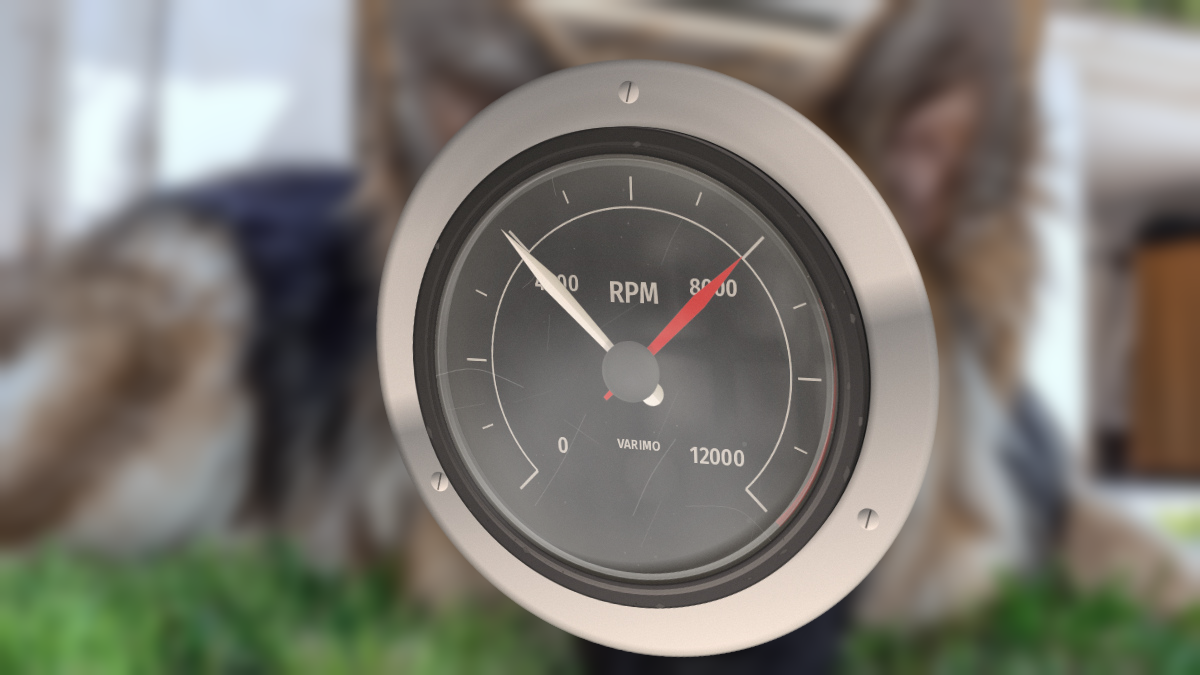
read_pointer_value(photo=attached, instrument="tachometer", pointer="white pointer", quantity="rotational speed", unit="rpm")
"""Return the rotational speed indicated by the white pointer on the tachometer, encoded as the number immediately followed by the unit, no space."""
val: 4000rpm
